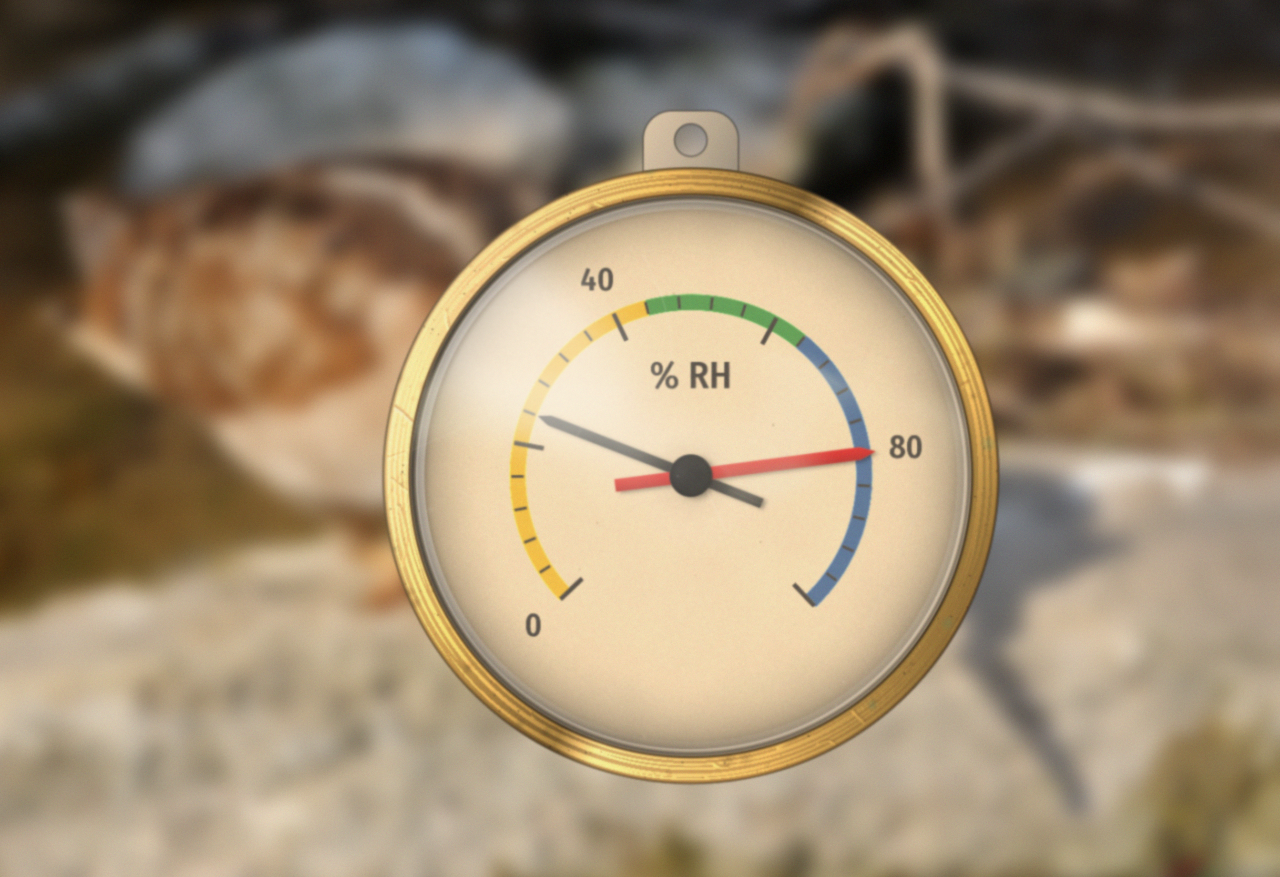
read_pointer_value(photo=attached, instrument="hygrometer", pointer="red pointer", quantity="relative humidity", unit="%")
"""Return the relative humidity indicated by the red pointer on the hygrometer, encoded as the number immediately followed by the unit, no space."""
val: 80%
